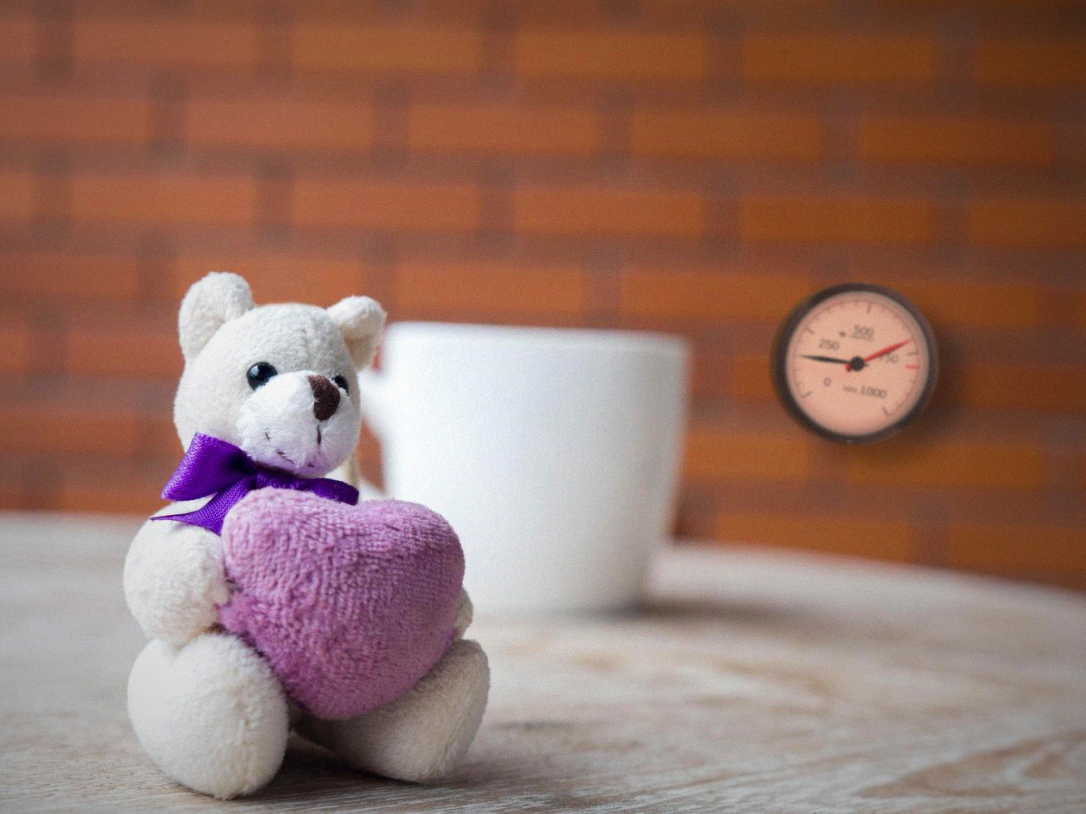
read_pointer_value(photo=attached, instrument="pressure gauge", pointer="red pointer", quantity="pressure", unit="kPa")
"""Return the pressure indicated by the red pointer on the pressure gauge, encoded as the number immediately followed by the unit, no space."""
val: 700kPa
